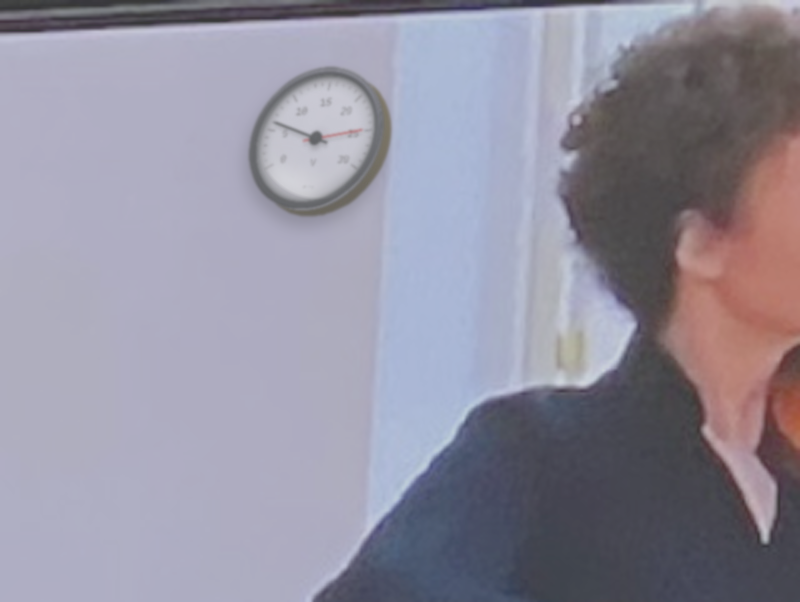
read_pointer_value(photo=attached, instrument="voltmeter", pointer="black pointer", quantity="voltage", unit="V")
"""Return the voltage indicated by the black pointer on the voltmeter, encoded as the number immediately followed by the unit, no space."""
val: 6V
